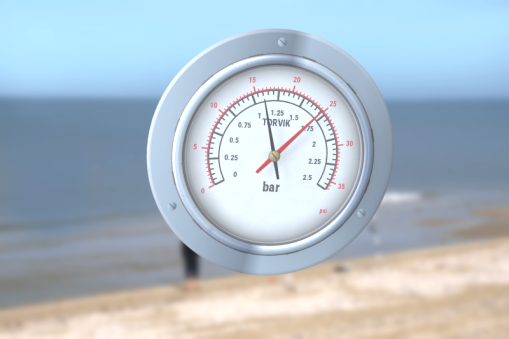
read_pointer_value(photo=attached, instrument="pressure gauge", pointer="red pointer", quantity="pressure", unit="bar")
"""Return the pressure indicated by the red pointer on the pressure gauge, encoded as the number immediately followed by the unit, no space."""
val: 1.7bar
